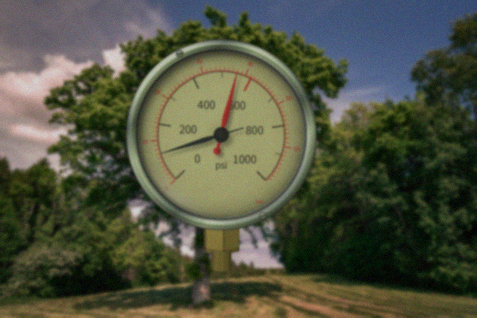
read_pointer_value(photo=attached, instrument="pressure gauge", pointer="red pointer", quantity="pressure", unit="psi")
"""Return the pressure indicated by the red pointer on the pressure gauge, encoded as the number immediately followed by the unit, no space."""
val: 550psi
